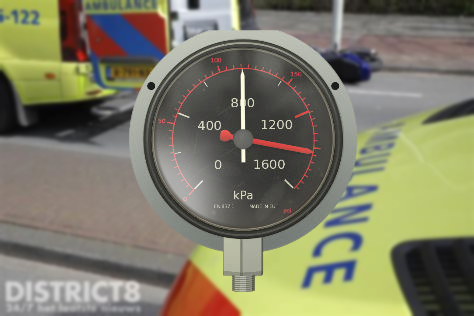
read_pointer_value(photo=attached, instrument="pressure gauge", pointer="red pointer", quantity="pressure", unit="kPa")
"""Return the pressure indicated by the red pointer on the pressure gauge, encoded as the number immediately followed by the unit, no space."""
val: 1400kPa
